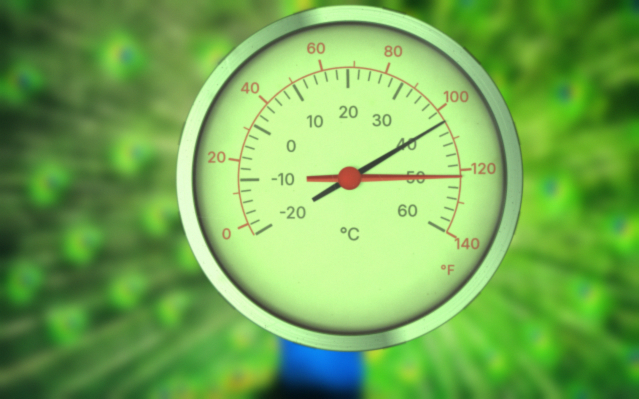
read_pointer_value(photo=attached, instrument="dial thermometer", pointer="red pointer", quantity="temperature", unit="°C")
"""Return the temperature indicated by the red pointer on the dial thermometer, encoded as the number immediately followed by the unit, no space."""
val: 50°C
